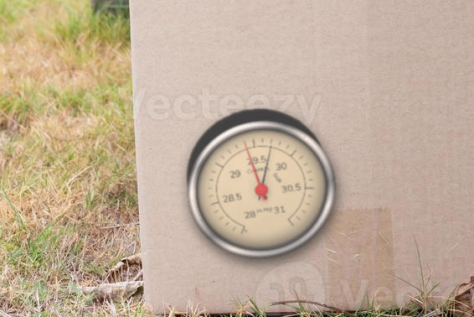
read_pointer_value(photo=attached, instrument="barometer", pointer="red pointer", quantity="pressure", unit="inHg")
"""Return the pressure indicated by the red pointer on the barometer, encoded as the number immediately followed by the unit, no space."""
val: 29.4inHg
